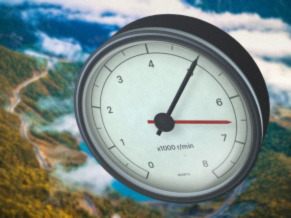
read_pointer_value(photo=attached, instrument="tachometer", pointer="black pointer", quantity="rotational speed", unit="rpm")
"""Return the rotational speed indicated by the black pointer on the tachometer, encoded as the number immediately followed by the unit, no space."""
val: 5000rpm
